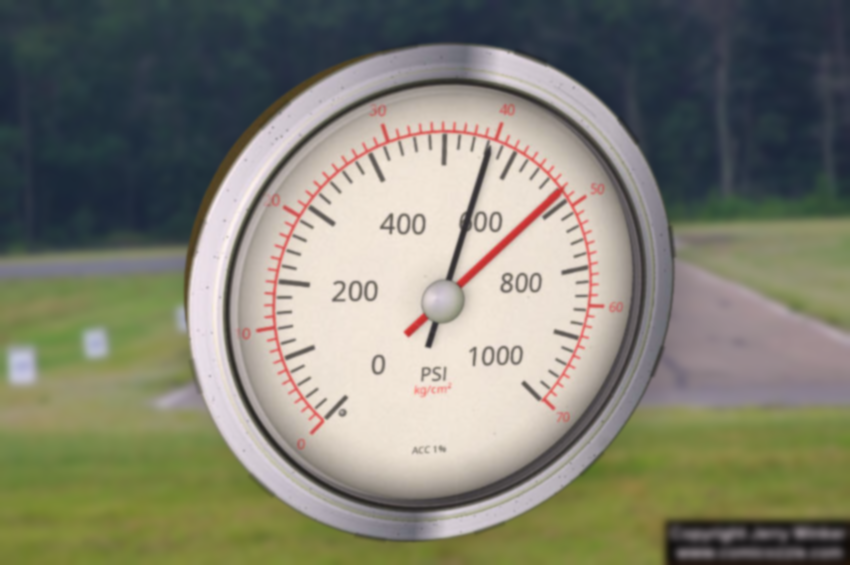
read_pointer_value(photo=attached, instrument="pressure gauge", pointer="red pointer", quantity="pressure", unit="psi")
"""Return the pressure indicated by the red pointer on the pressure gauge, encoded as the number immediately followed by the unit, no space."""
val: 680psi
